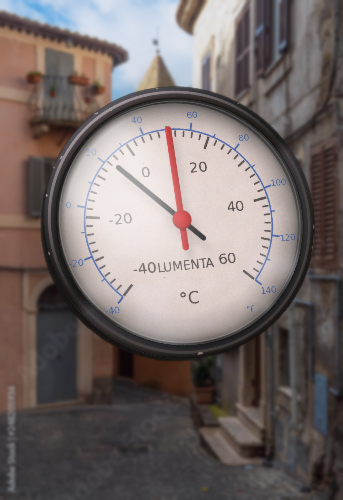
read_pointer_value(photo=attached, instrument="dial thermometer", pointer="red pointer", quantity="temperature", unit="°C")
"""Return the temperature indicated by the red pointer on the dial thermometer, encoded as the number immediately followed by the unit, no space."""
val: 10°C
